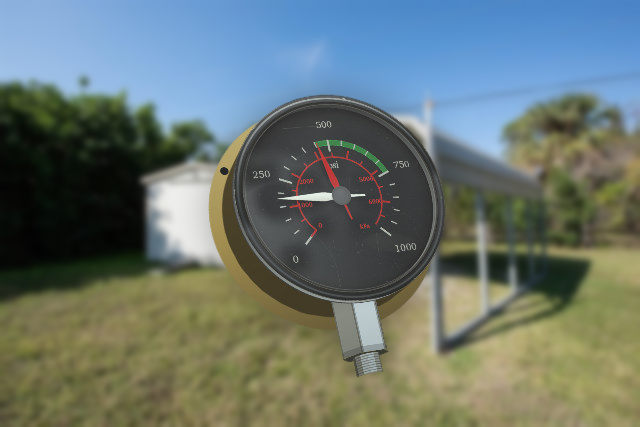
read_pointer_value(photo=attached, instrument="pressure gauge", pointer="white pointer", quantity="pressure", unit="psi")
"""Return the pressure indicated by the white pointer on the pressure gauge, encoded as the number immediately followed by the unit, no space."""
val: 175psi
